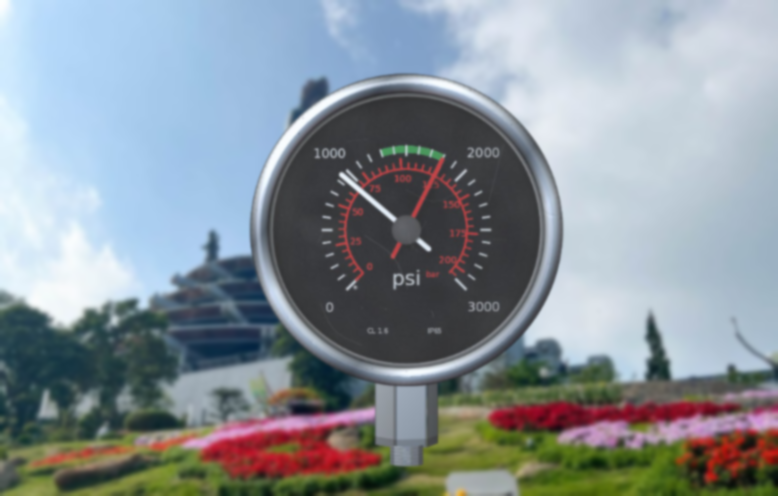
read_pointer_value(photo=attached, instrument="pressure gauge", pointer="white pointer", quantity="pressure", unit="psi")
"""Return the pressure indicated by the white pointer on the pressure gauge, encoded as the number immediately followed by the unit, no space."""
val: 950psi
